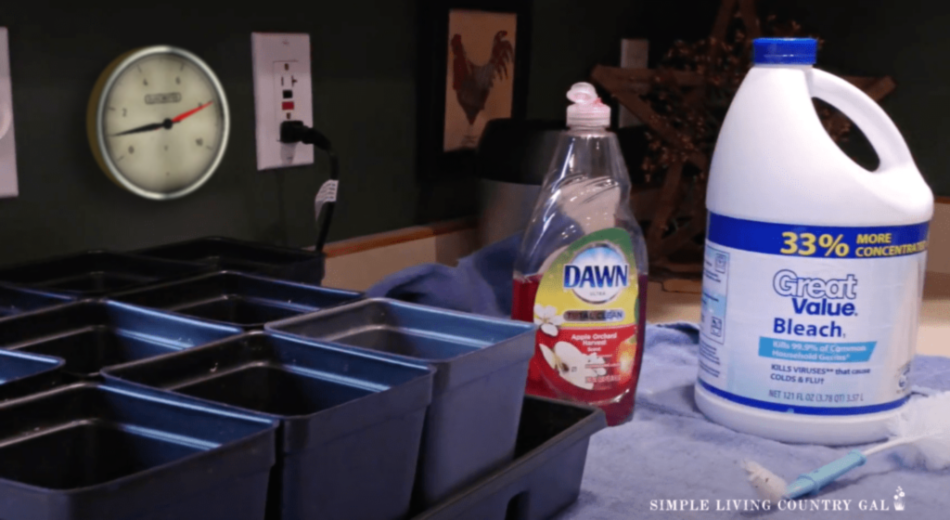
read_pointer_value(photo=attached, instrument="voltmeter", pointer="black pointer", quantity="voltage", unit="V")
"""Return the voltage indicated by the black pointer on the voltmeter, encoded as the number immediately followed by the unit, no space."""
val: 1V
